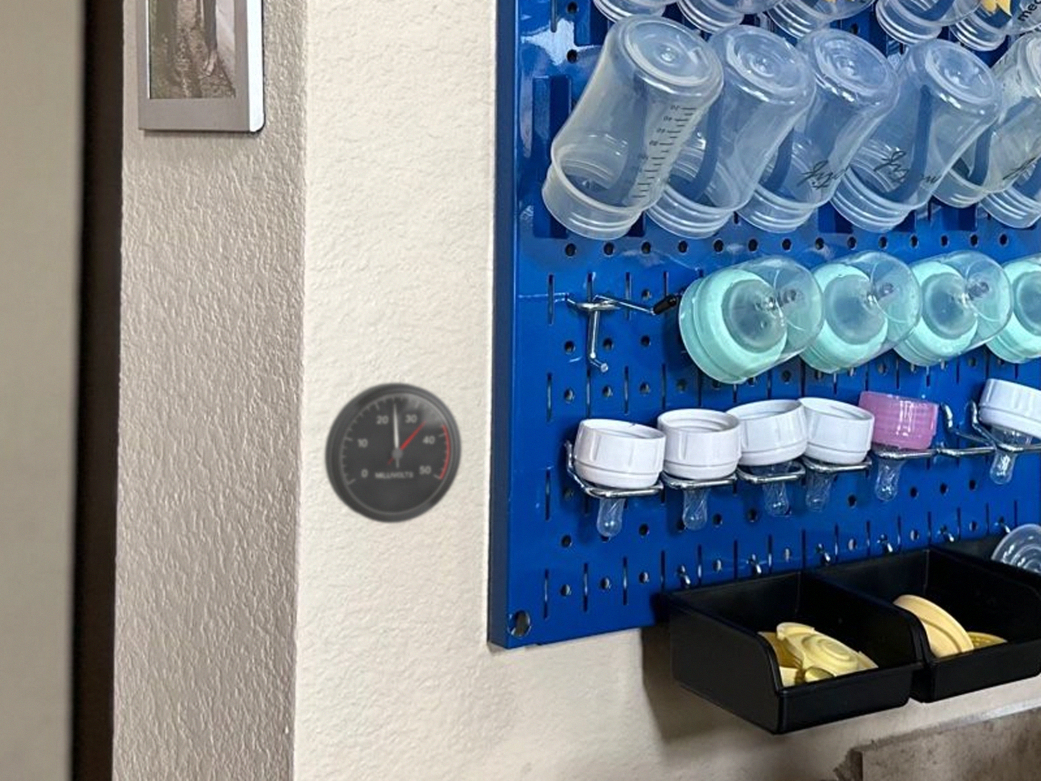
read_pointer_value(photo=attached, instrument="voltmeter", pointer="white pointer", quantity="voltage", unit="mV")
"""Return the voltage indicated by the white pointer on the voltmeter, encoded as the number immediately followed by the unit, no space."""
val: 24mV
